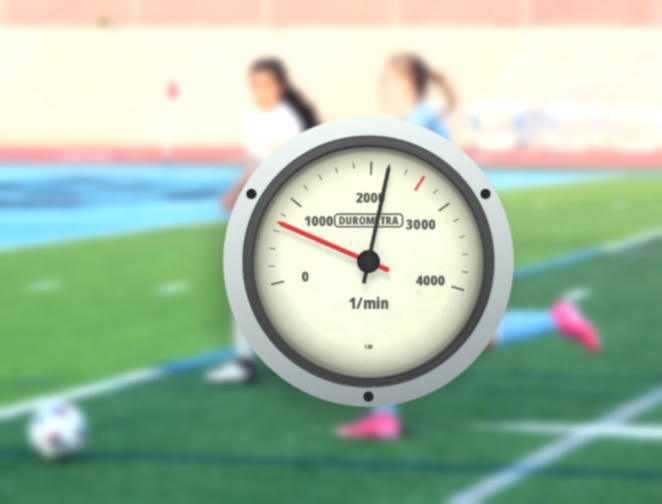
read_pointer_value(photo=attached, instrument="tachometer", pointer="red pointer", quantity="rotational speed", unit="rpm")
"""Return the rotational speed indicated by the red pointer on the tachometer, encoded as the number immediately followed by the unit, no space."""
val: 700rpm
